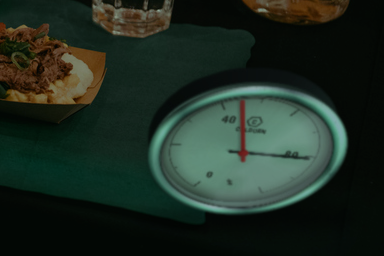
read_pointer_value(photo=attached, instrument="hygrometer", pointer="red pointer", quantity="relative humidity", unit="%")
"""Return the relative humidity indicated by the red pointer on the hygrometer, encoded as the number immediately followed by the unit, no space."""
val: 45%
